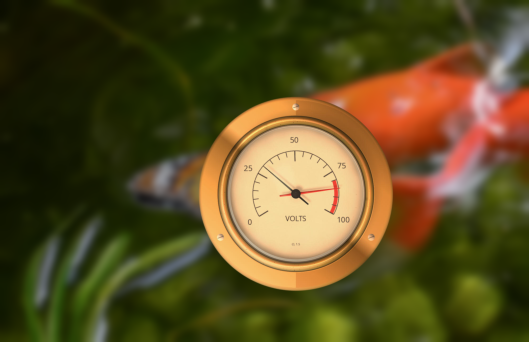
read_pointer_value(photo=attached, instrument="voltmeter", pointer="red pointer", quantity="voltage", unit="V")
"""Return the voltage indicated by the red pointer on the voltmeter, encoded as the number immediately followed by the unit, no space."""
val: 85V
